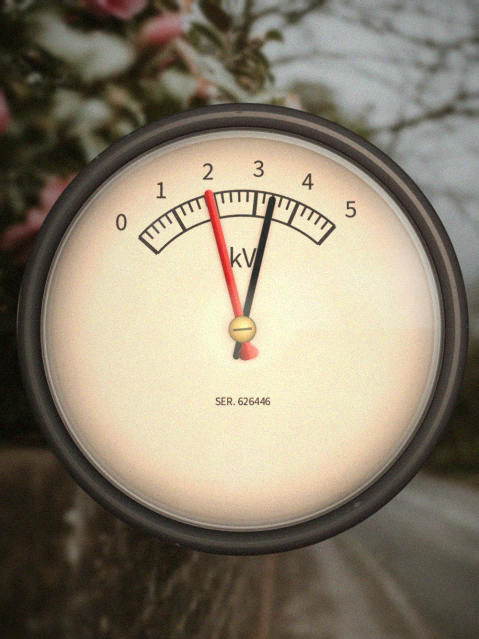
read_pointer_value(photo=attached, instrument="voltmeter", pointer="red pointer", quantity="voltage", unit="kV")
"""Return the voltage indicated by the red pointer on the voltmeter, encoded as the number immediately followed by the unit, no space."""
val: 1.9kV
